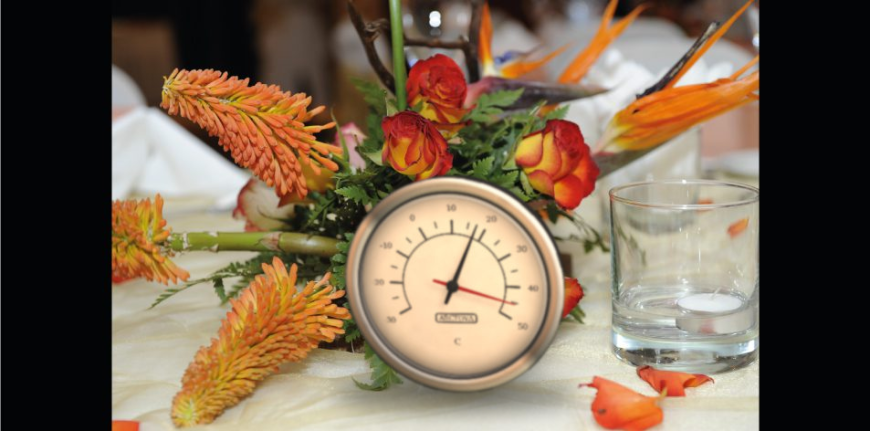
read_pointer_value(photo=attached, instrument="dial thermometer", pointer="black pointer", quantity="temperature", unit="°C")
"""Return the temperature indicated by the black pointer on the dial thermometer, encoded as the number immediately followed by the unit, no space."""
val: 17.5°C
